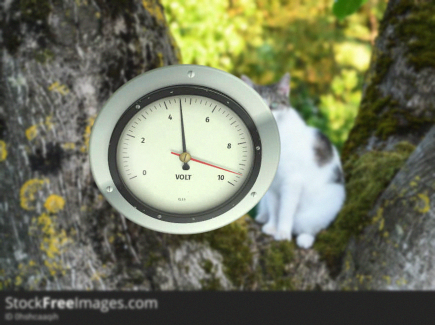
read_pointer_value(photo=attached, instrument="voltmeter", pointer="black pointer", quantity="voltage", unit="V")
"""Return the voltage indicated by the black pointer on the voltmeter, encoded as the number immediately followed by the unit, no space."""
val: 4.6V
